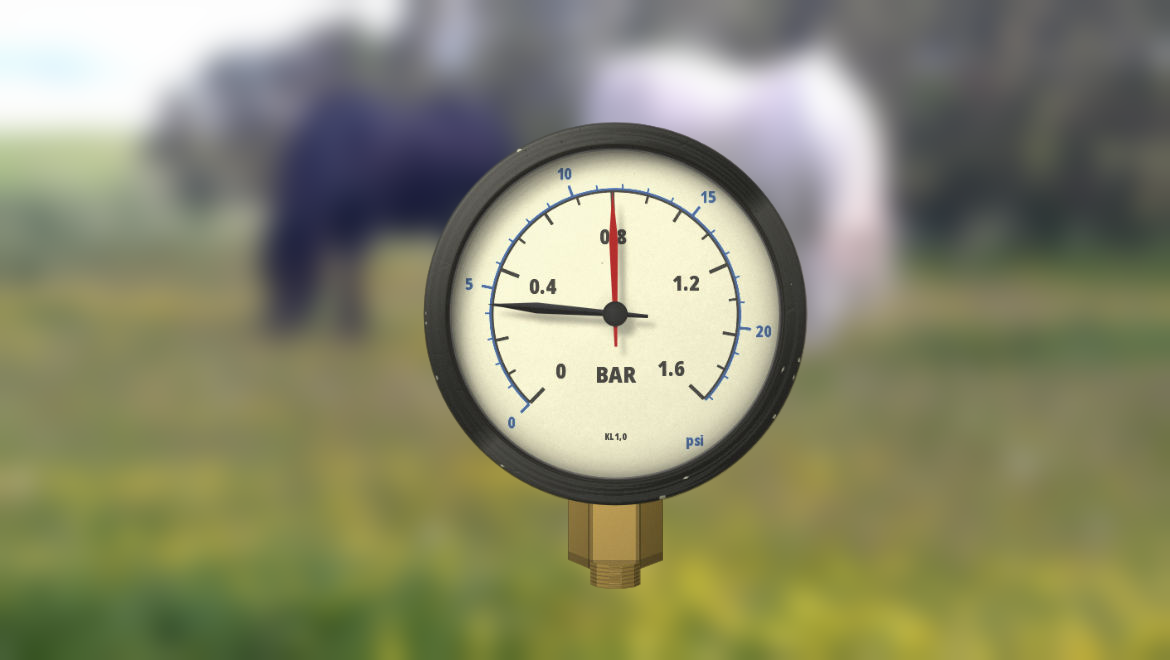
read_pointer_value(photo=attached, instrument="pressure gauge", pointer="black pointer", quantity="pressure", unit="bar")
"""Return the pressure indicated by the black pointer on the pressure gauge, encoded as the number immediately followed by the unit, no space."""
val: 0.3bar
